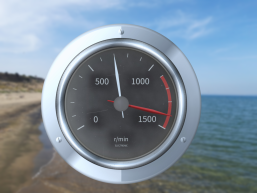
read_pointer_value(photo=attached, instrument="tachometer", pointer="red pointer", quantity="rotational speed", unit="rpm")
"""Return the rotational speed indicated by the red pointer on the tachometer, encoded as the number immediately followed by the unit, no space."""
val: 1400rpm
